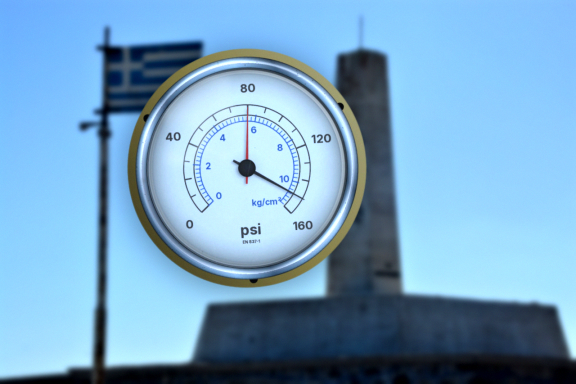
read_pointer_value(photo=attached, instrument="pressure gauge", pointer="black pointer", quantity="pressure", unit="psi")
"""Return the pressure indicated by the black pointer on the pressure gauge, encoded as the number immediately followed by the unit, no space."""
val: 150psi
